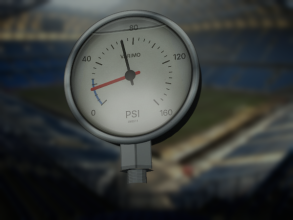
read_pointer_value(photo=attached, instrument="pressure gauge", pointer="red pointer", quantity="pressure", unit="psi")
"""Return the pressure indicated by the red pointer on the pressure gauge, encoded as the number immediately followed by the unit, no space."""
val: 15psi
